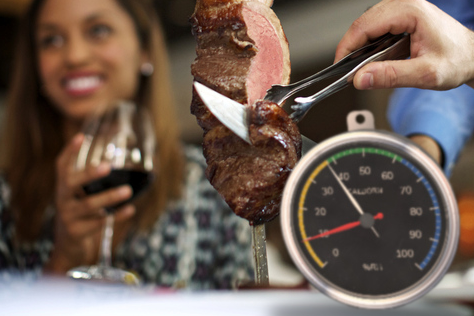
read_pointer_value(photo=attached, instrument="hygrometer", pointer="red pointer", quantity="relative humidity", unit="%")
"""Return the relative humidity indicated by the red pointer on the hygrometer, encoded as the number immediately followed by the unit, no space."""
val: 10%
